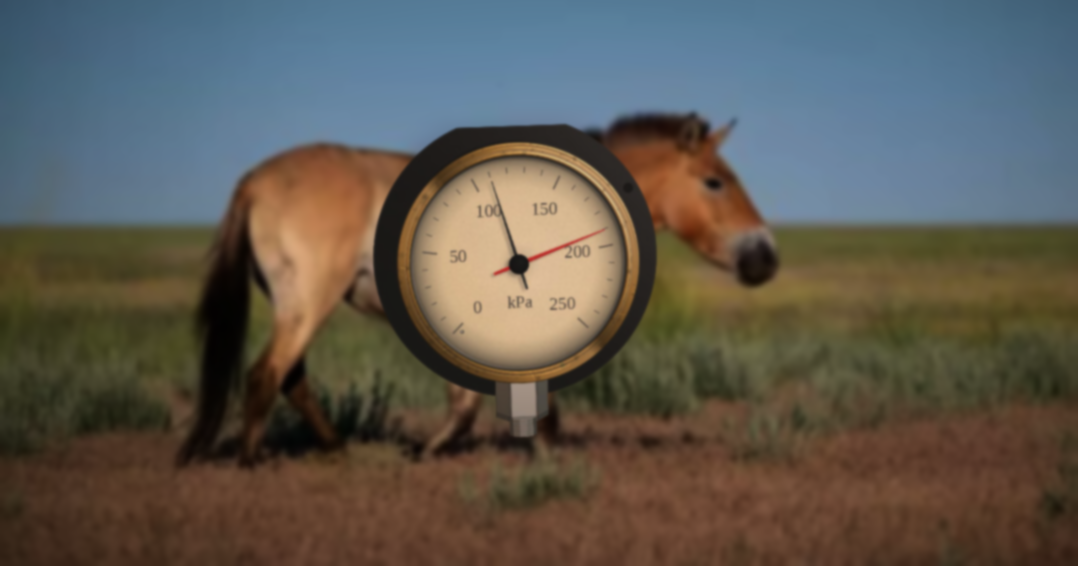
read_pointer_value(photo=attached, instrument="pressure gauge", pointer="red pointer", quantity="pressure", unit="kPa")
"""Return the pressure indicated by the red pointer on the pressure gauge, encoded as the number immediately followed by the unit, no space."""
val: 190kPa
